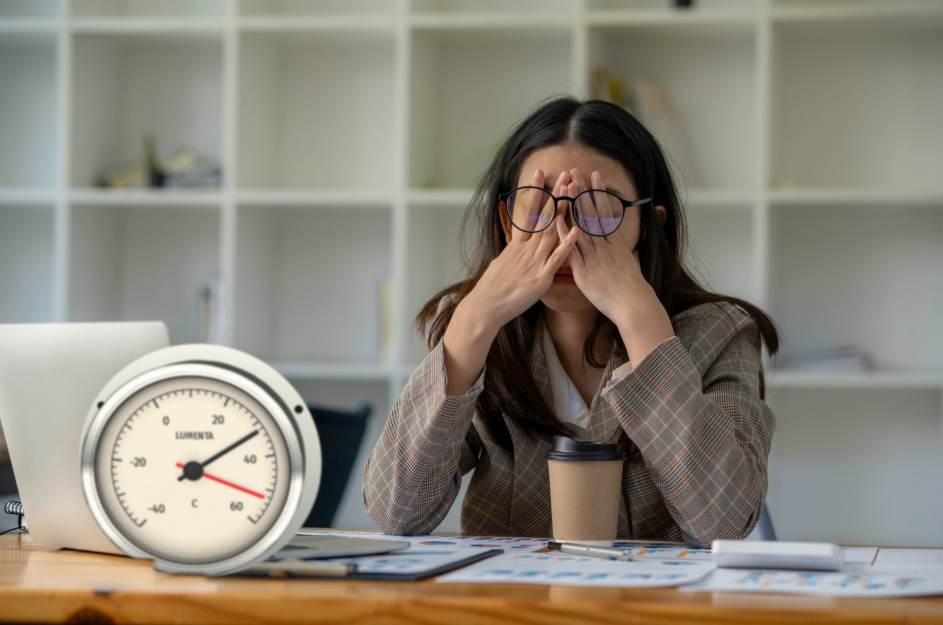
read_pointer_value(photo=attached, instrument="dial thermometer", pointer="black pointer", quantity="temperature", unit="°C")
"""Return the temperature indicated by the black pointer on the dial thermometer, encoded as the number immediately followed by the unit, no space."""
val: 32°C
